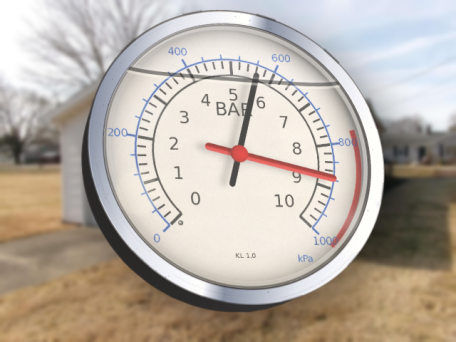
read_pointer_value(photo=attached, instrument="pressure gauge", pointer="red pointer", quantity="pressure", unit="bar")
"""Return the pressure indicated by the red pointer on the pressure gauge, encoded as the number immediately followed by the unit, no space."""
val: 8.8bar
